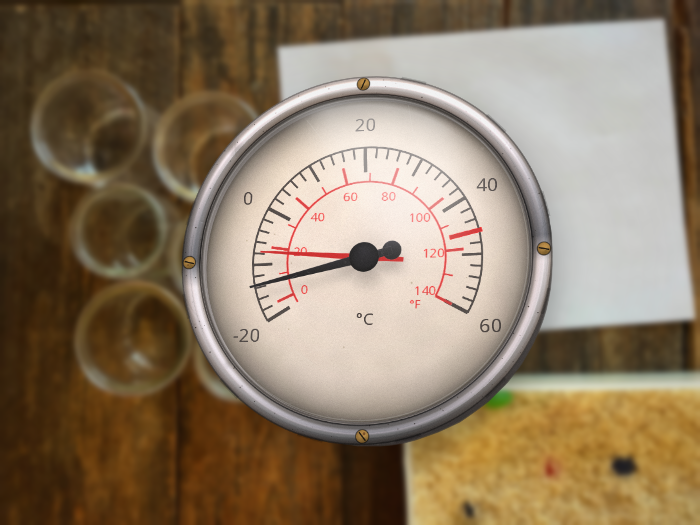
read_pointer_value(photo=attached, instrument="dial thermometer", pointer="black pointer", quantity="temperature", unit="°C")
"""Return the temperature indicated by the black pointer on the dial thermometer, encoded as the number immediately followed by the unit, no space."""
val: -14°C
